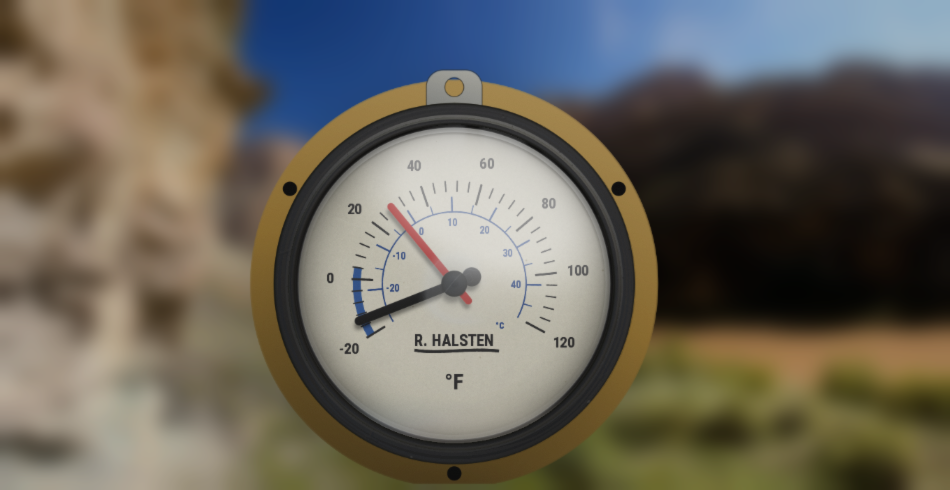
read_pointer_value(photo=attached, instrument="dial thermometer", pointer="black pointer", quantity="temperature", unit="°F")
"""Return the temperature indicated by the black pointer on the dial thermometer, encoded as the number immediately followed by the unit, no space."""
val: -14°F
